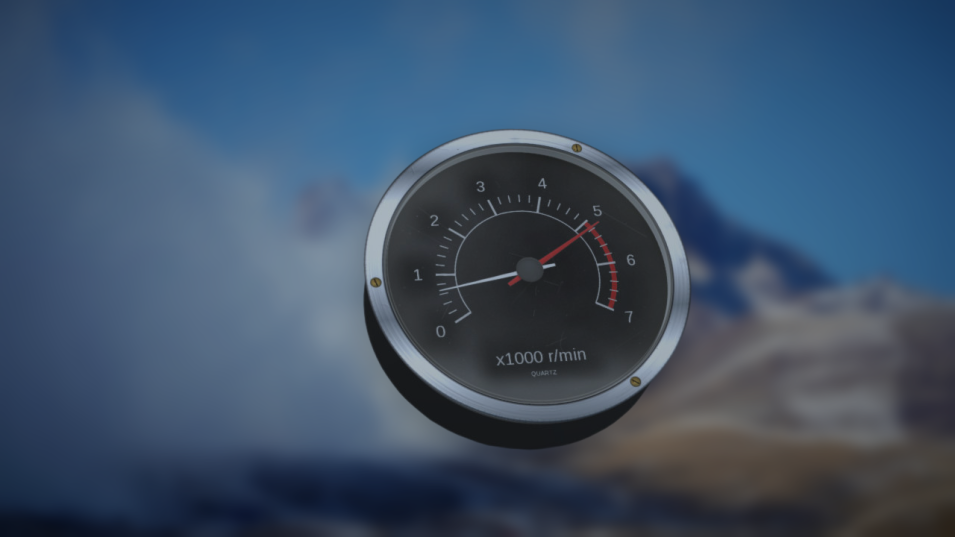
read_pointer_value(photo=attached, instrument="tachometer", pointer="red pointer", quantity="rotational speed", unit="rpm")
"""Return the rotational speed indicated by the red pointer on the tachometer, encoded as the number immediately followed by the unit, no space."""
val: 5200rpm
